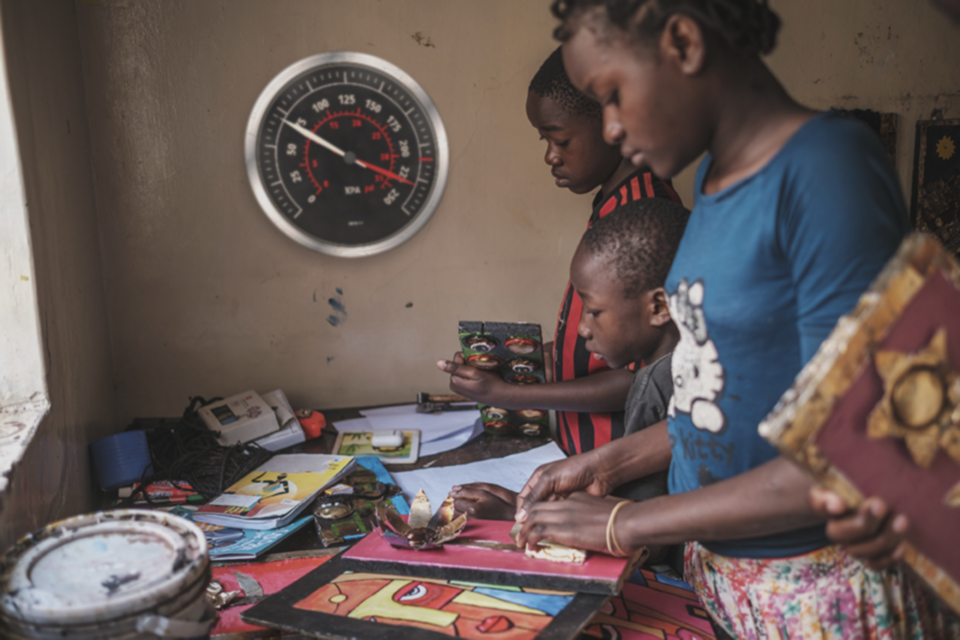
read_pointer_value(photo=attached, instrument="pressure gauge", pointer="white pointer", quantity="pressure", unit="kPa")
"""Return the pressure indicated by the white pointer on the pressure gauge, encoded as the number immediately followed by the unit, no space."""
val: 70kPa
